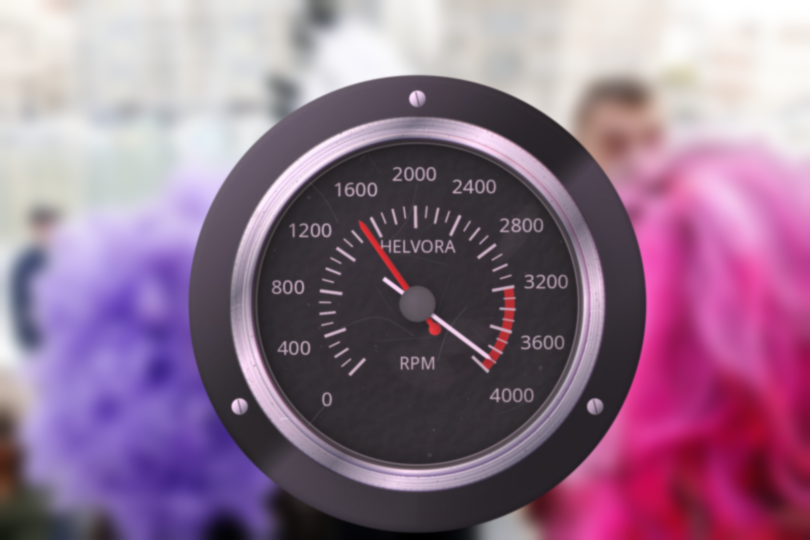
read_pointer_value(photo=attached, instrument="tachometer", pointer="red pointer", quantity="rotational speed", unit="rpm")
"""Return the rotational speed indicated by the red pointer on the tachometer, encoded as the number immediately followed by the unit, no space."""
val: 1500rpm
